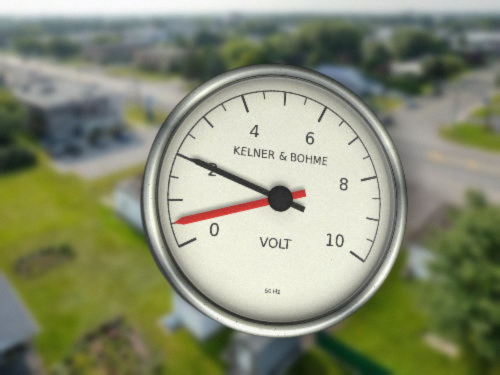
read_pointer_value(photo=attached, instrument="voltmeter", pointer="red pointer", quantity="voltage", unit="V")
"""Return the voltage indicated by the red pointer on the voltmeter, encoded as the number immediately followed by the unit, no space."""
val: 0.5V
